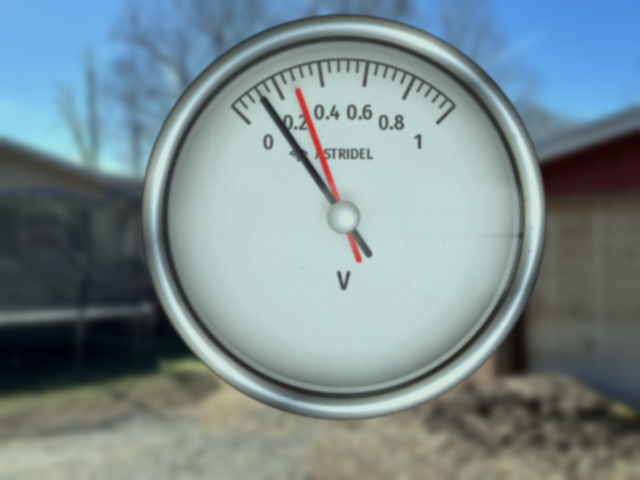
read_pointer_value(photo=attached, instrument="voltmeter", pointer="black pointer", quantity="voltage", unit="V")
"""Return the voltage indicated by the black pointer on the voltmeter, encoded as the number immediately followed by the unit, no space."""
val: 0.12V
